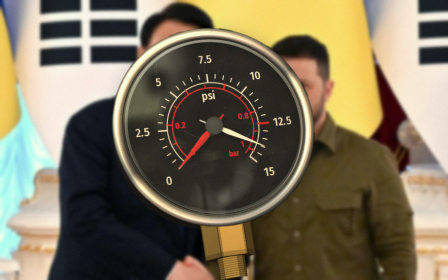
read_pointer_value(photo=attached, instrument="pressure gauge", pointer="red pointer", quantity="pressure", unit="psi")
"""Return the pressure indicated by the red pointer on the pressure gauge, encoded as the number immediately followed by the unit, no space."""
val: 0psi
